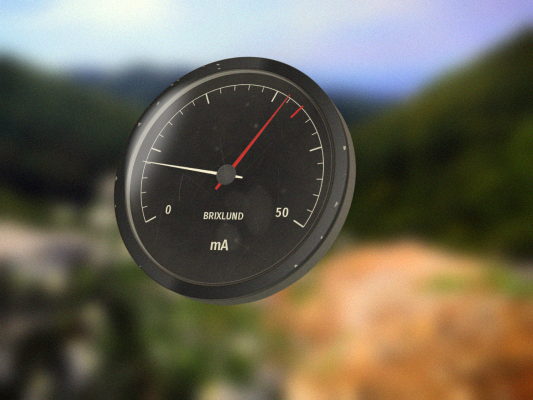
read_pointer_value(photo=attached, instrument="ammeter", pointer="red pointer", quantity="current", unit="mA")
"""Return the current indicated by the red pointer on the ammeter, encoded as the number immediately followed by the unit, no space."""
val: 32mA
